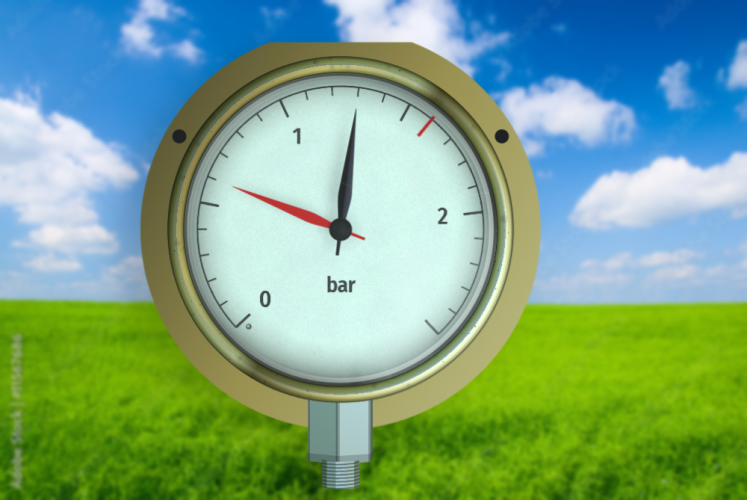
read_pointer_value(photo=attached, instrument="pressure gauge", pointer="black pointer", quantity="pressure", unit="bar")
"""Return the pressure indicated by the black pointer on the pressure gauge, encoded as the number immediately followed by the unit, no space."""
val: 1.3bar
